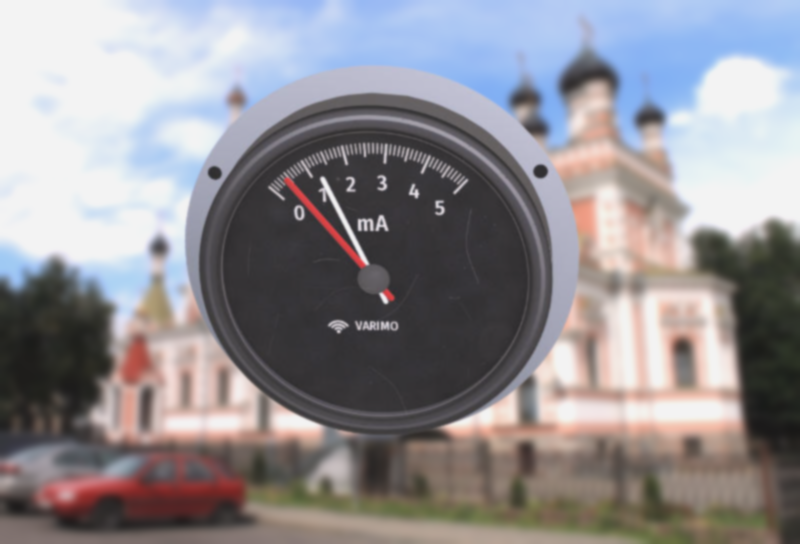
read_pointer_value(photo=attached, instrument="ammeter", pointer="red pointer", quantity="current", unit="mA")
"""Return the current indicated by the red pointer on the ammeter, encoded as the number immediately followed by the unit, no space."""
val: 0.5mA
